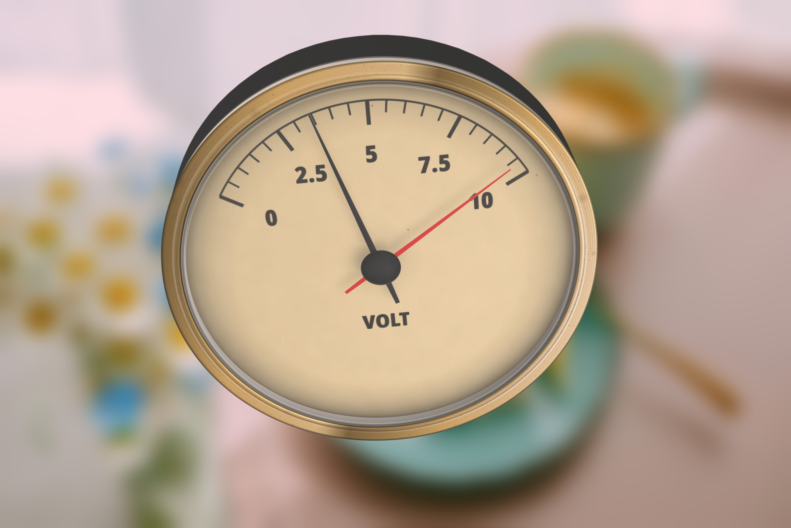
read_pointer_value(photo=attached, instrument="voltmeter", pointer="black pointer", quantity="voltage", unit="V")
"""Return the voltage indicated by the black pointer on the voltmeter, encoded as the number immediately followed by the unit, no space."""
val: 3.5V
